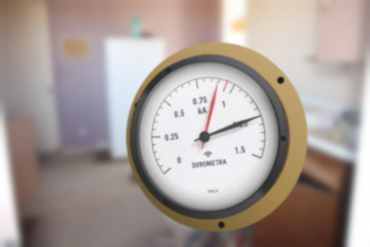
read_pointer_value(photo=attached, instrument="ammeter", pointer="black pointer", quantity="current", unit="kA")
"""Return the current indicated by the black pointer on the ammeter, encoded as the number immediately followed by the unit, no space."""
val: 1.25kA
